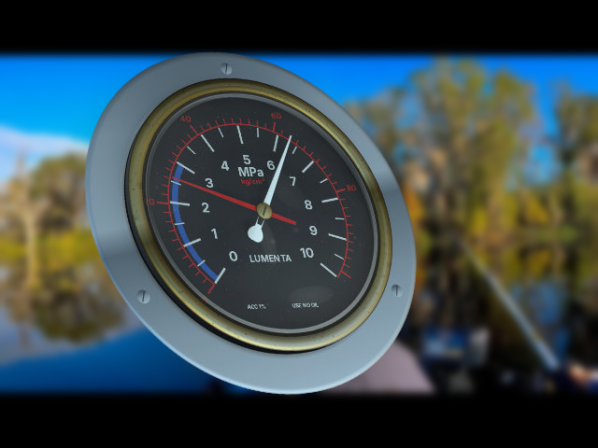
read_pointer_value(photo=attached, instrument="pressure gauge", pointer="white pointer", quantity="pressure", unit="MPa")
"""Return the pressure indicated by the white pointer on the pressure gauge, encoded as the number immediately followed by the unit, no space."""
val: 6.25MPa
